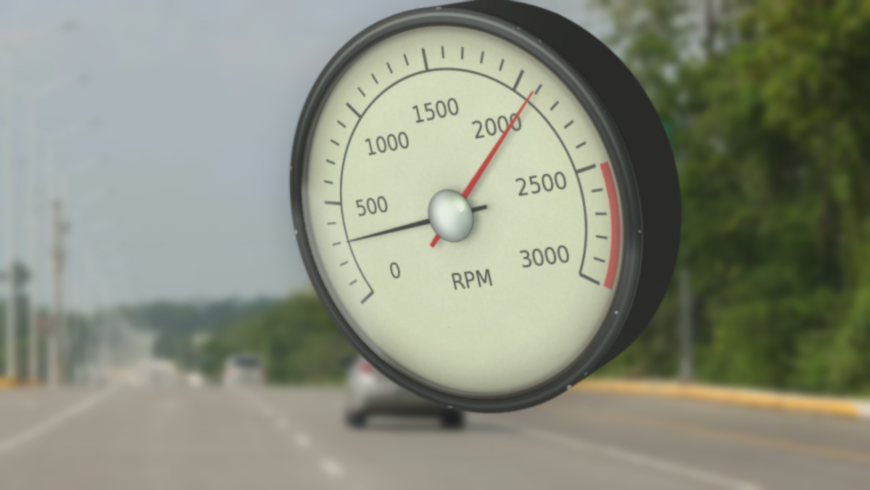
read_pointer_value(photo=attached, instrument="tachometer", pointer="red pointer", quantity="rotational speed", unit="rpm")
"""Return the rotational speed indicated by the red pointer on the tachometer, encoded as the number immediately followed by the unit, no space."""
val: 2100rpm
